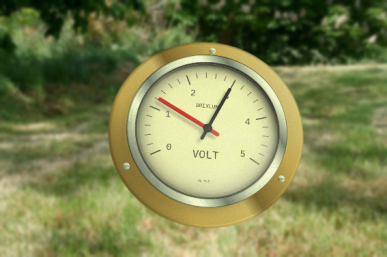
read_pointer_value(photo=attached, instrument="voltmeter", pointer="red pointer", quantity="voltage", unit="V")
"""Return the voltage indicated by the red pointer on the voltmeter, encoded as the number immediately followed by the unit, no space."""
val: 1.2V
